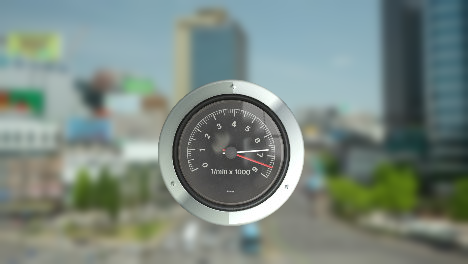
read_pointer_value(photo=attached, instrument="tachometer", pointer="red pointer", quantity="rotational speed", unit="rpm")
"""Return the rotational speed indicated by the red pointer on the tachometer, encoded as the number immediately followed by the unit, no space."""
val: 7500rpm
